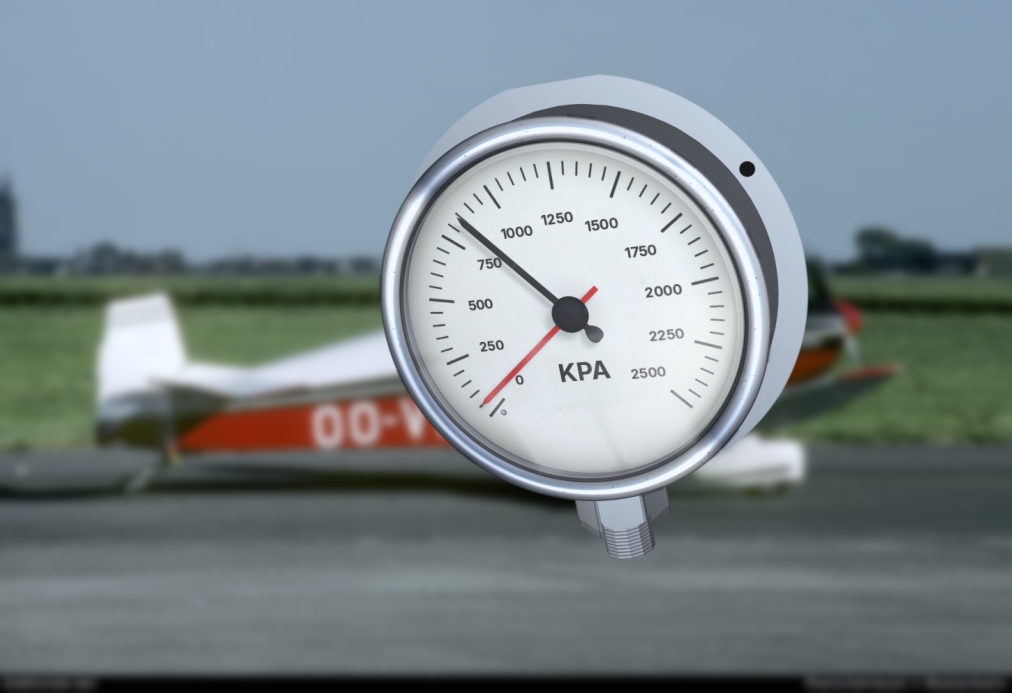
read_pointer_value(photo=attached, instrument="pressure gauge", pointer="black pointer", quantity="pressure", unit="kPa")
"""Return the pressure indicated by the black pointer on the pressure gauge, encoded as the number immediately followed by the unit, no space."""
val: 850kPa
